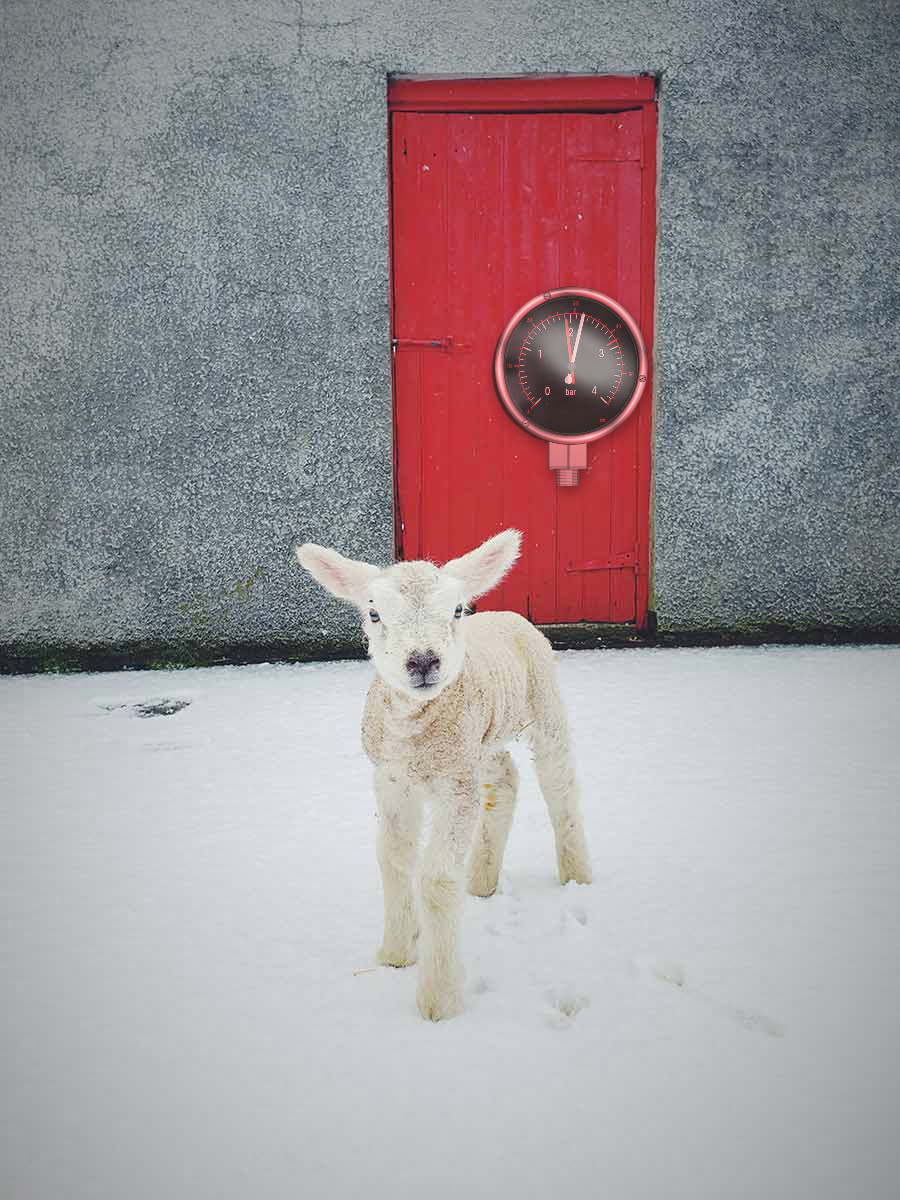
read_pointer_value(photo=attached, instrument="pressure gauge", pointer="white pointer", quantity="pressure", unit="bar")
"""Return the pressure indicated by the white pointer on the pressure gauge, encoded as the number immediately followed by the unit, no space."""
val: 2.2bar
